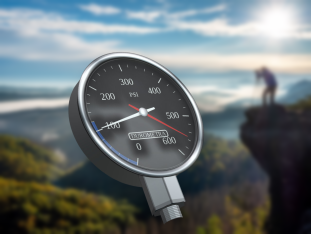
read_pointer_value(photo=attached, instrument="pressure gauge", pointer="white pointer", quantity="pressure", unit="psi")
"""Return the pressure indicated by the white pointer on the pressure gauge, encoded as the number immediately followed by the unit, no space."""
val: 100psi
